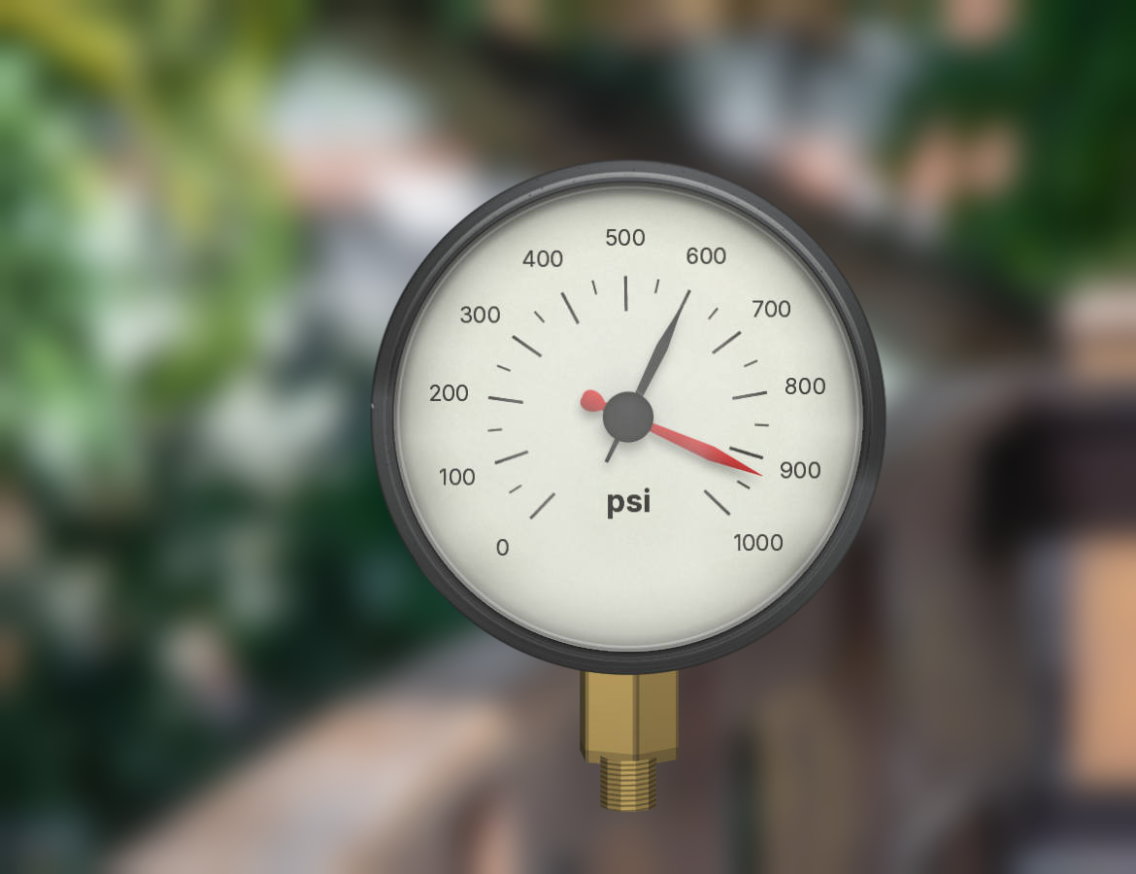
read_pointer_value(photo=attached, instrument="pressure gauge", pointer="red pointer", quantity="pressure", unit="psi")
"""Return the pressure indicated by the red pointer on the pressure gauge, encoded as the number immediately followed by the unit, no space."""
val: 925psi
